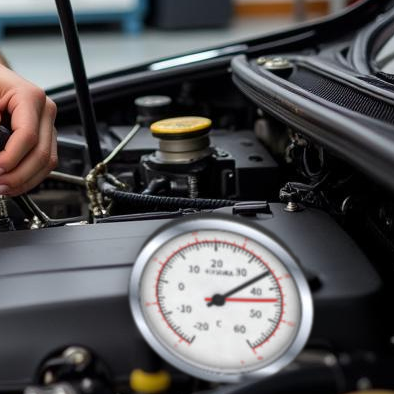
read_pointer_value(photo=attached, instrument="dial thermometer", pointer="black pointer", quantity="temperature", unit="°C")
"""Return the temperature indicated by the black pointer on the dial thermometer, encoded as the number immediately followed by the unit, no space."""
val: 35°C
